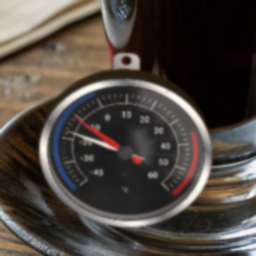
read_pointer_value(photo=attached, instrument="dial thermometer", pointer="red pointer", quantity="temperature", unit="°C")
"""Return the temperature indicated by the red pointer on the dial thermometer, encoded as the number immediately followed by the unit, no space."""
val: -10°C
